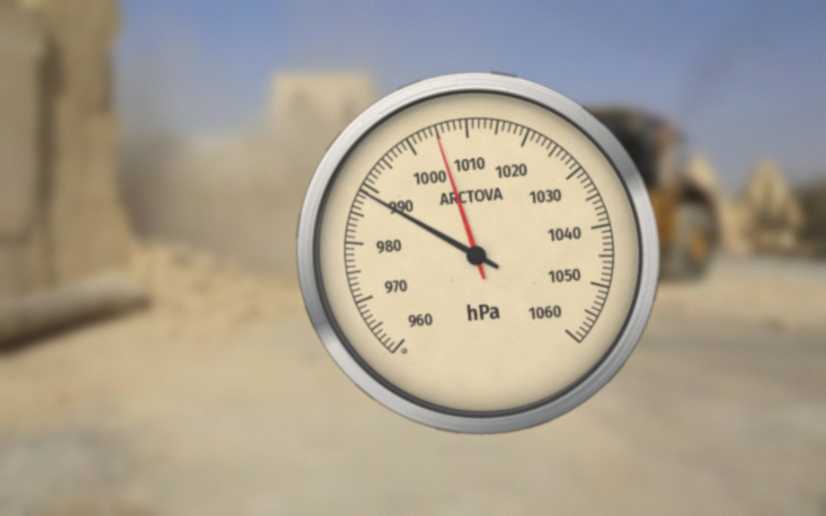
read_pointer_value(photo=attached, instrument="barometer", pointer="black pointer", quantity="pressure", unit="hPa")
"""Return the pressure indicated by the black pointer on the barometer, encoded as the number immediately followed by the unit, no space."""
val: 989hPa
